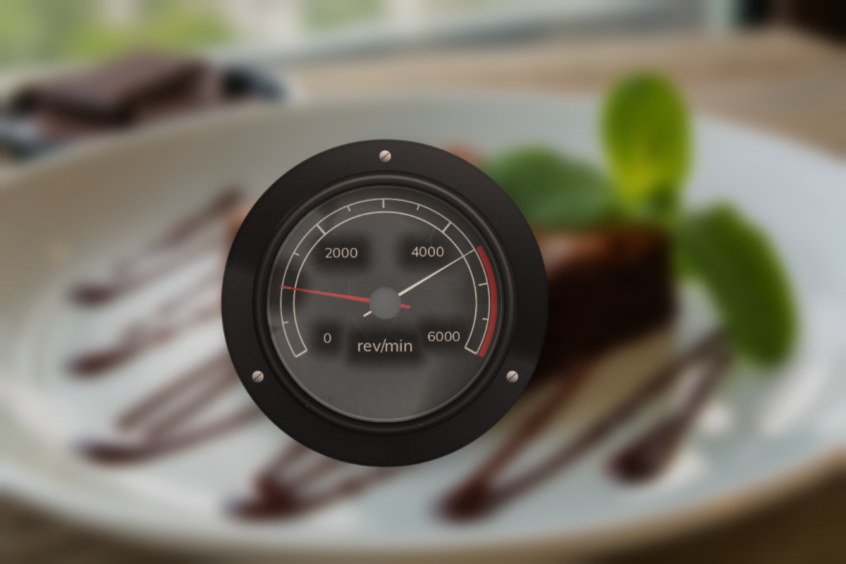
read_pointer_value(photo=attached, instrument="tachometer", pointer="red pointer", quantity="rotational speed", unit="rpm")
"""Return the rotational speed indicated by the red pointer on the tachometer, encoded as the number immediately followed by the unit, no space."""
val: 1000rpm
